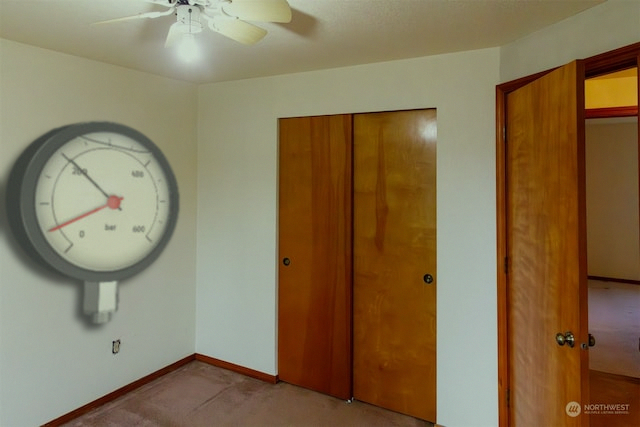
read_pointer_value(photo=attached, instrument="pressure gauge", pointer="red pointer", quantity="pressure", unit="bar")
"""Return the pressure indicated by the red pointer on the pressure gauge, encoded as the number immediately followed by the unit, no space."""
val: 50bar
